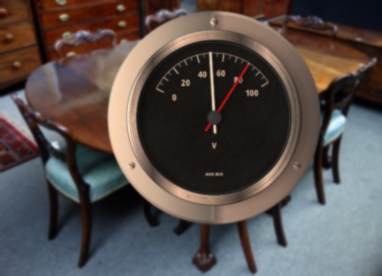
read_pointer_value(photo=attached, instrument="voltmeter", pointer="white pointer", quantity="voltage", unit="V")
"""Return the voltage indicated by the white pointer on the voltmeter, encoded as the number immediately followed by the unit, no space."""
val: 50V
